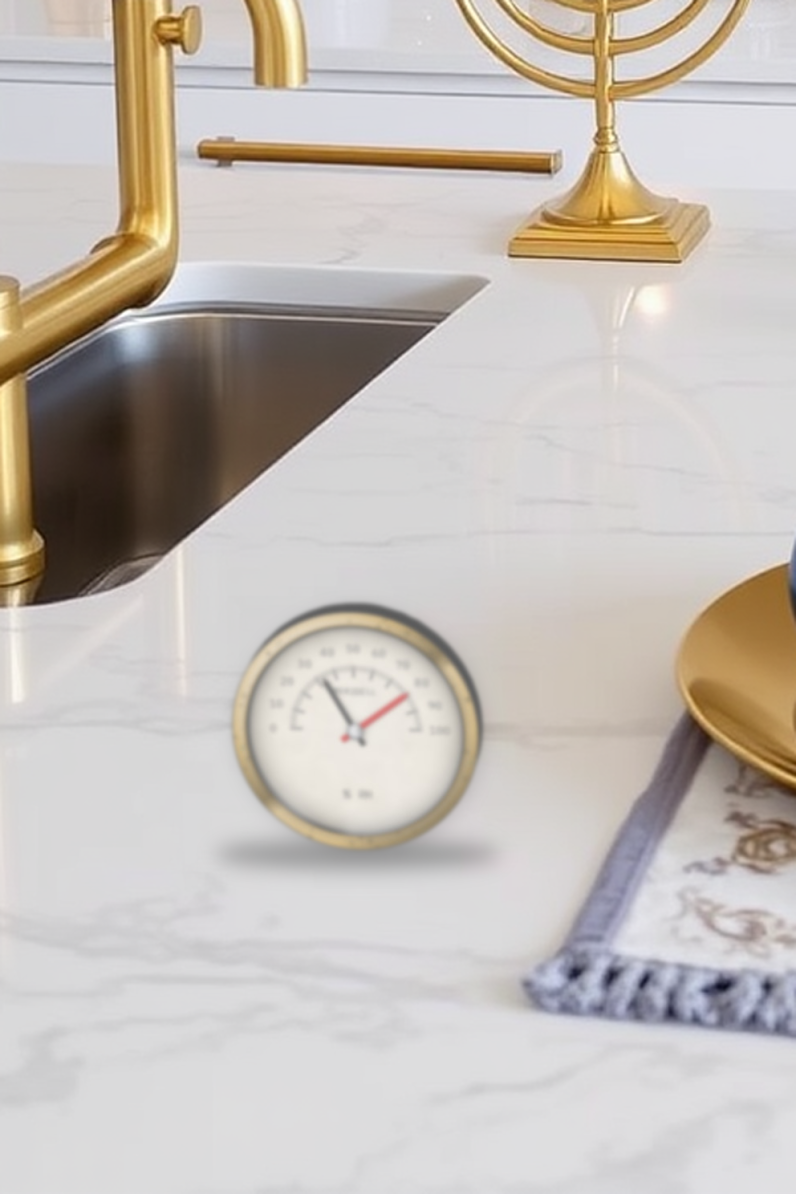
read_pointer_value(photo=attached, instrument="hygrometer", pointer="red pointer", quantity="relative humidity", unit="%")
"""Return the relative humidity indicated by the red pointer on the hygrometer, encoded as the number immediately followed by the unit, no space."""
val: 80%
